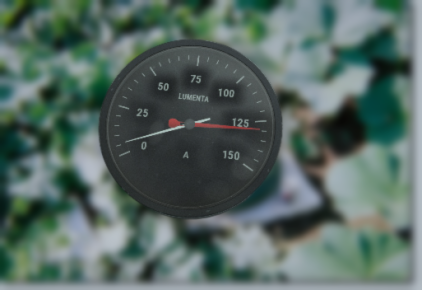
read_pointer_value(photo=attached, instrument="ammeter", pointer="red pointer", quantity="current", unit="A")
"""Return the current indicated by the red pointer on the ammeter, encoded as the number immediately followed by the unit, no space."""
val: 130A
